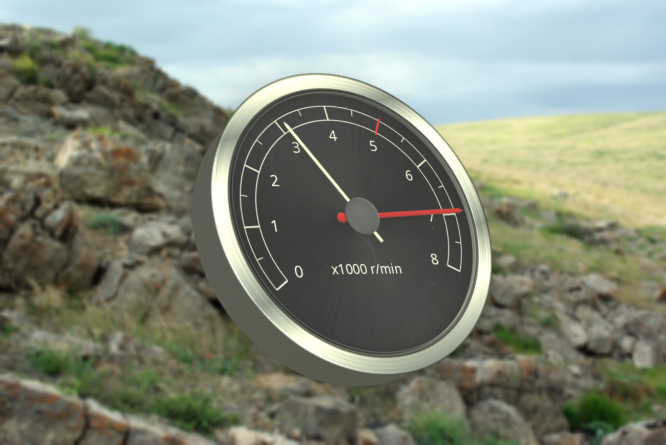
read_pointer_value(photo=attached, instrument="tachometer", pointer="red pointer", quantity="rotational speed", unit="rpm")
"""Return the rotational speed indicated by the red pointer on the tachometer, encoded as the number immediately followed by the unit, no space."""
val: 7000rpm
